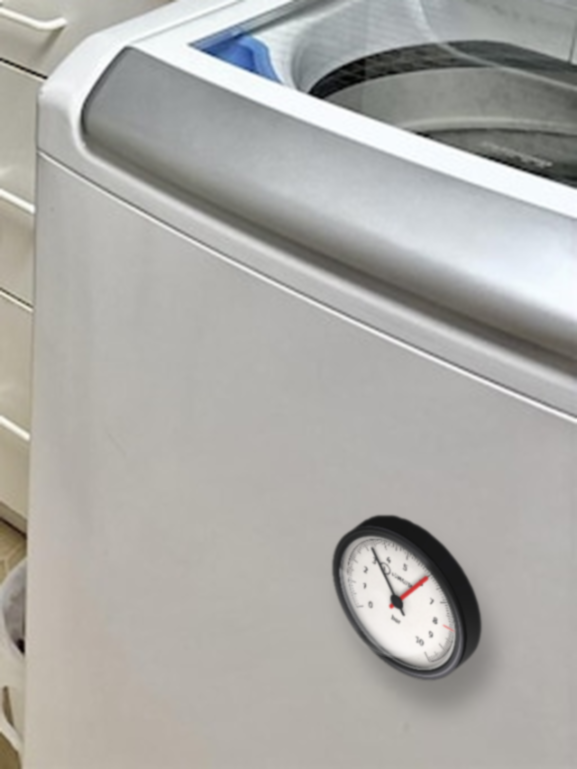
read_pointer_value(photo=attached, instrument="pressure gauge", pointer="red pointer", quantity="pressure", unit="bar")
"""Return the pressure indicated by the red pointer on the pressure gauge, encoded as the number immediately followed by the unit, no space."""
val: 6bar
